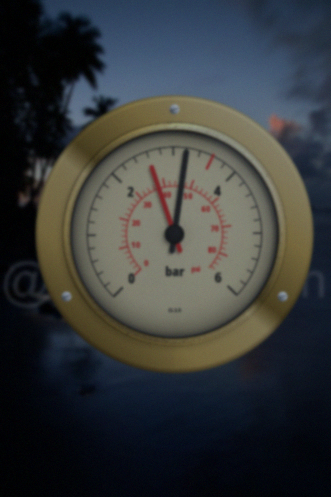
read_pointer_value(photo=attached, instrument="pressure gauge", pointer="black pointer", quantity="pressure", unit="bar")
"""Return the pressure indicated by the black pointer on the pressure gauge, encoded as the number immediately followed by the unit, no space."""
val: 3.2bar
